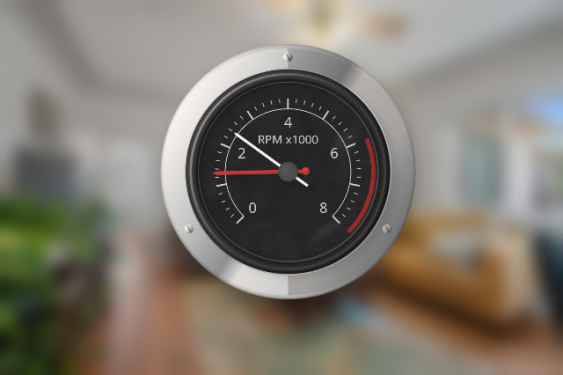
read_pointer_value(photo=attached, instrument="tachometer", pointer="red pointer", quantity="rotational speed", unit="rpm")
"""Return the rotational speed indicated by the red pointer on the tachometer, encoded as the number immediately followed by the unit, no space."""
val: 1300rpm
